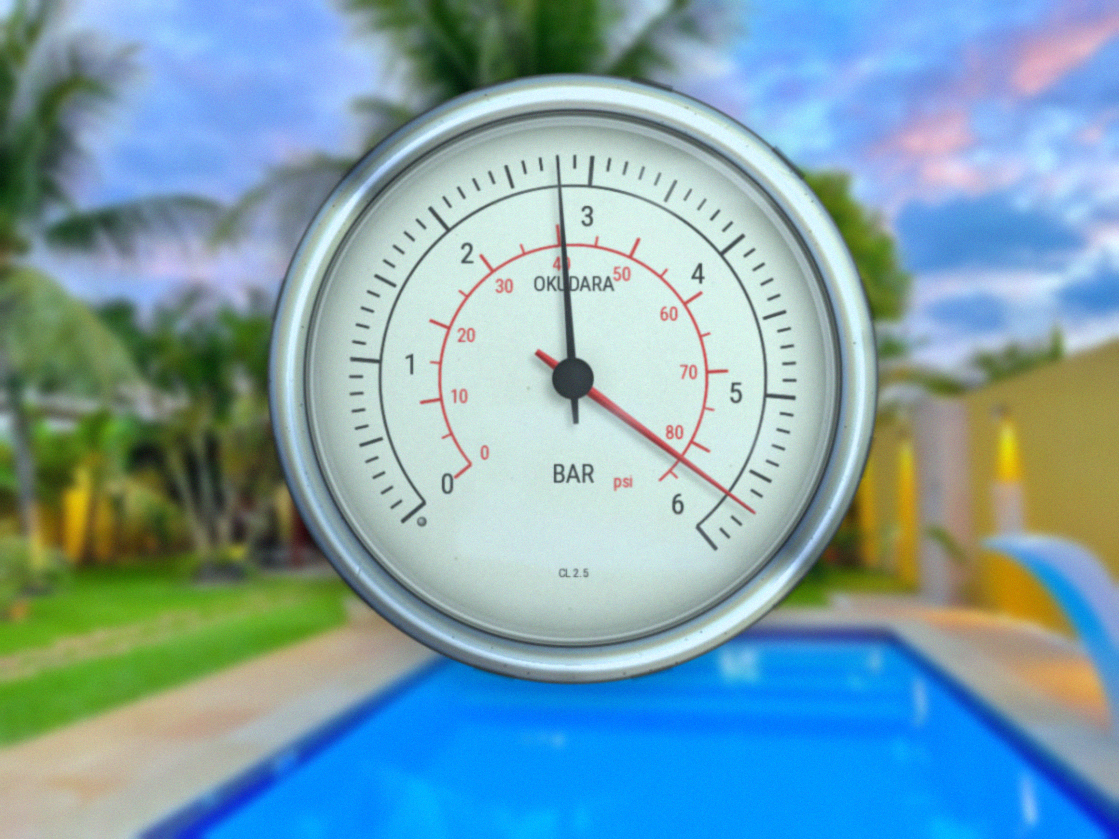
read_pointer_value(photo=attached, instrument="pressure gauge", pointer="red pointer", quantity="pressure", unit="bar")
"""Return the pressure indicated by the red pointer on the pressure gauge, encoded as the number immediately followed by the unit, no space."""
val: 5.7bar
